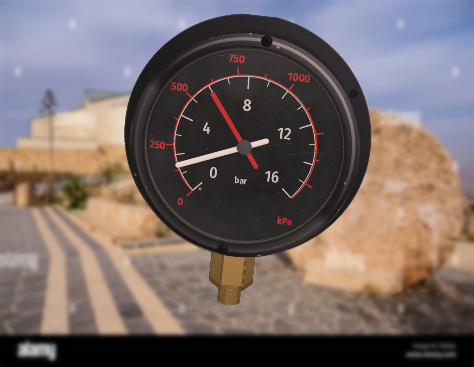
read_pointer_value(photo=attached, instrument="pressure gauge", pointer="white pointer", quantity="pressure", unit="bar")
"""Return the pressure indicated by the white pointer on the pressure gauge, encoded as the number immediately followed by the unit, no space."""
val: 1.5bar
